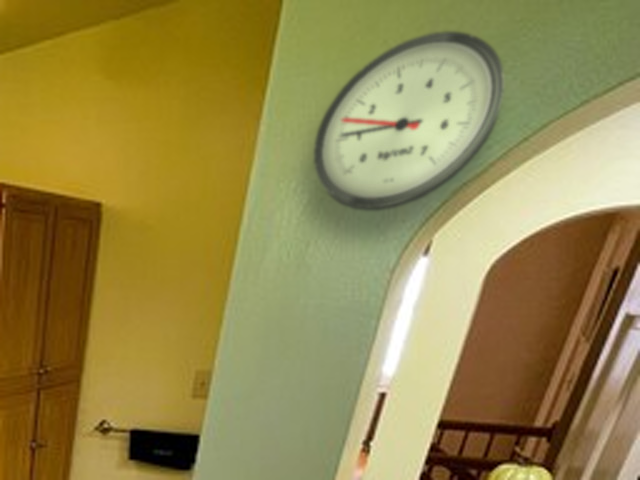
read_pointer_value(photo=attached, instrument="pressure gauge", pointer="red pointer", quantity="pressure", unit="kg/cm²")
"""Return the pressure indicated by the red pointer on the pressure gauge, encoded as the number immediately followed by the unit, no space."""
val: 1.5kg/cm²
